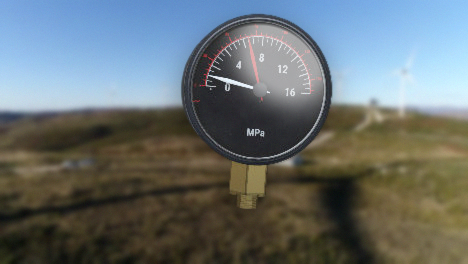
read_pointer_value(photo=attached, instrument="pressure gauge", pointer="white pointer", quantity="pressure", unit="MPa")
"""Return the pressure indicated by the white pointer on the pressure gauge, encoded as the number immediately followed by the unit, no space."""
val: 1MPa
